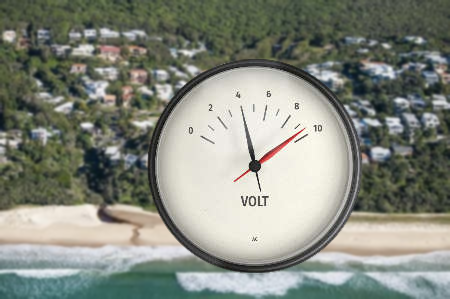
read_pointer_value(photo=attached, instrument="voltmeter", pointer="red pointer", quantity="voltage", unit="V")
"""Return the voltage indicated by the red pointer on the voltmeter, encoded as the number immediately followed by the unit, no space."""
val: 9.5V
